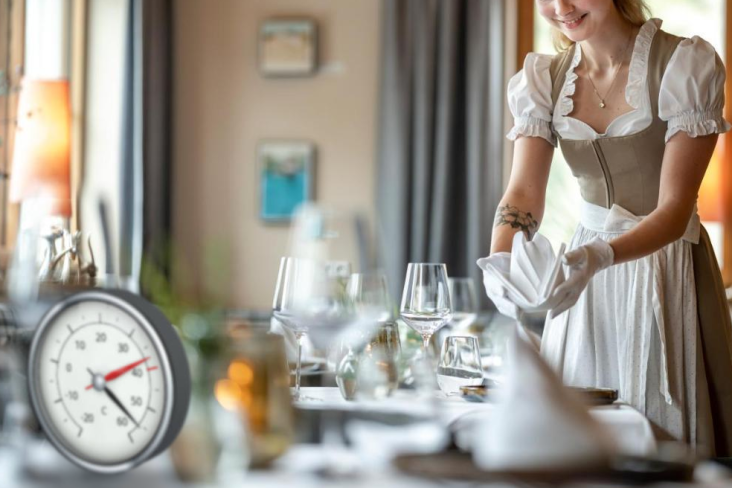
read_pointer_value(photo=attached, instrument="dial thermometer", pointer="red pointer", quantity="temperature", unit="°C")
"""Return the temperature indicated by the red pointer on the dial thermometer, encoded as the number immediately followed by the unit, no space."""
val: 37.5°C
